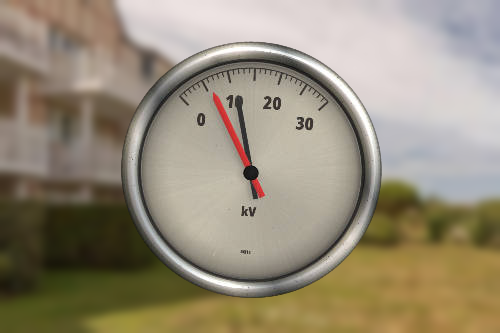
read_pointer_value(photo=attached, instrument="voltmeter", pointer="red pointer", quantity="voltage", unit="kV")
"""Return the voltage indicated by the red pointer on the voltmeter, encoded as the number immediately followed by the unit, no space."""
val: 6kV
